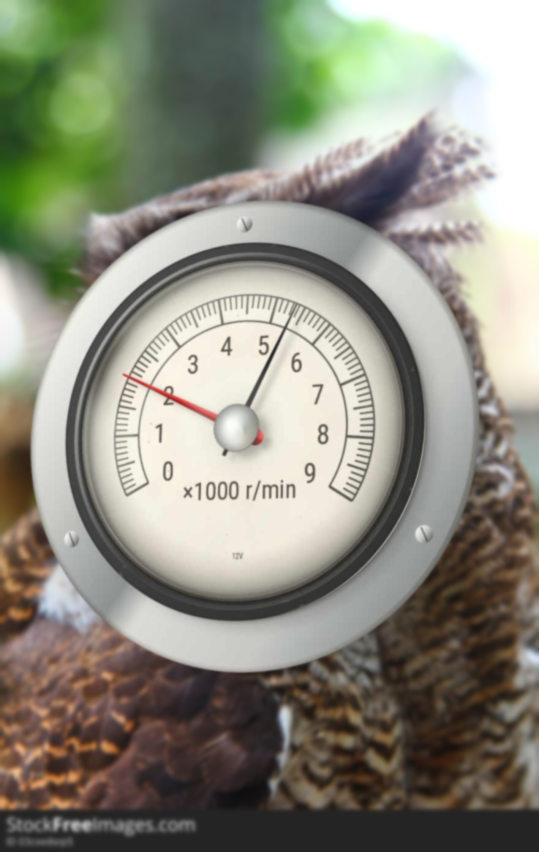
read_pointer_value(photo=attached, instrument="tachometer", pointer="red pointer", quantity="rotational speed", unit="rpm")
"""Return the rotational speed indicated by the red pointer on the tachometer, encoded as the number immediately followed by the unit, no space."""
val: 2000rpm
